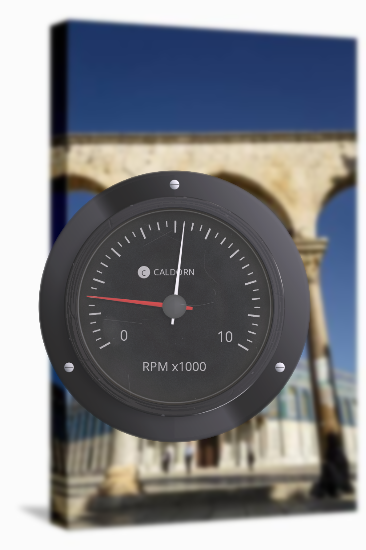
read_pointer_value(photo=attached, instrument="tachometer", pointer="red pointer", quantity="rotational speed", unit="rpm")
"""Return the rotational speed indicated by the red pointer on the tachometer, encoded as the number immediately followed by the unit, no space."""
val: 1500rpm
